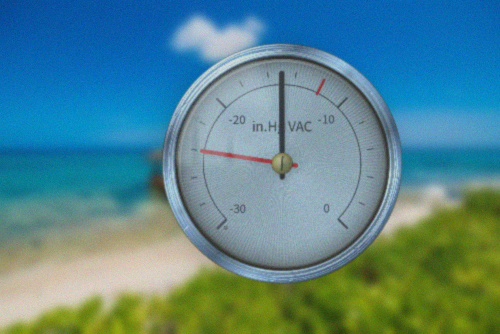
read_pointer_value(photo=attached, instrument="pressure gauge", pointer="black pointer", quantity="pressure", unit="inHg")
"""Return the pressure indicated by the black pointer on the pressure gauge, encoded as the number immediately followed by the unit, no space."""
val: -15inHg
